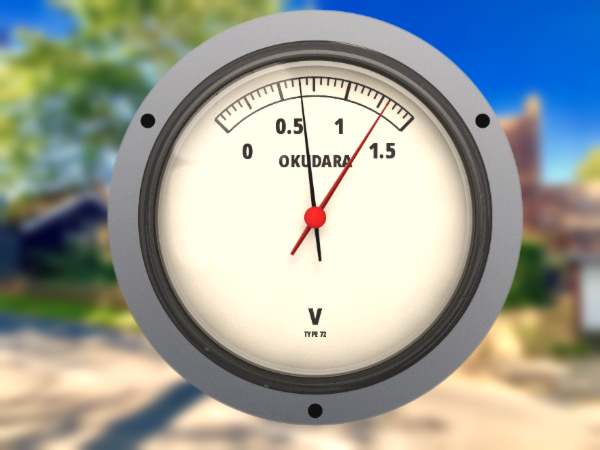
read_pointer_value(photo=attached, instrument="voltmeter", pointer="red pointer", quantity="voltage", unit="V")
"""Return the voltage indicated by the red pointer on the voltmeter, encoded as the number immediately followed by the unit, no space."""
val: 1.3V
